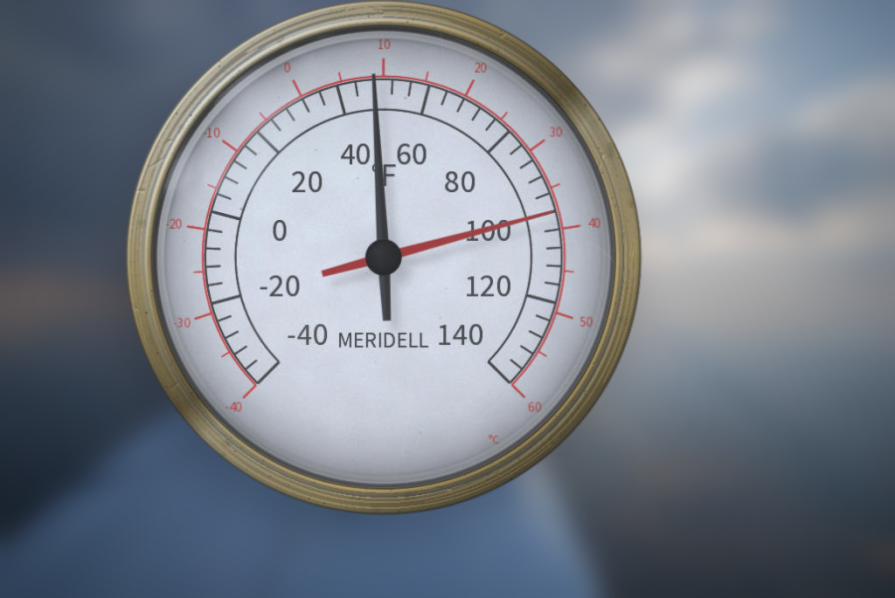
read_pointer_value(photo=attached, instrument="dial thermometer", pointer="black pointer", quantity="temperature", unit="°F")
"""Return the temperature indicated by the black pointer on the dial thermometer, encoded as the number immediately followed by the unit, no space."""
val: 48°F
